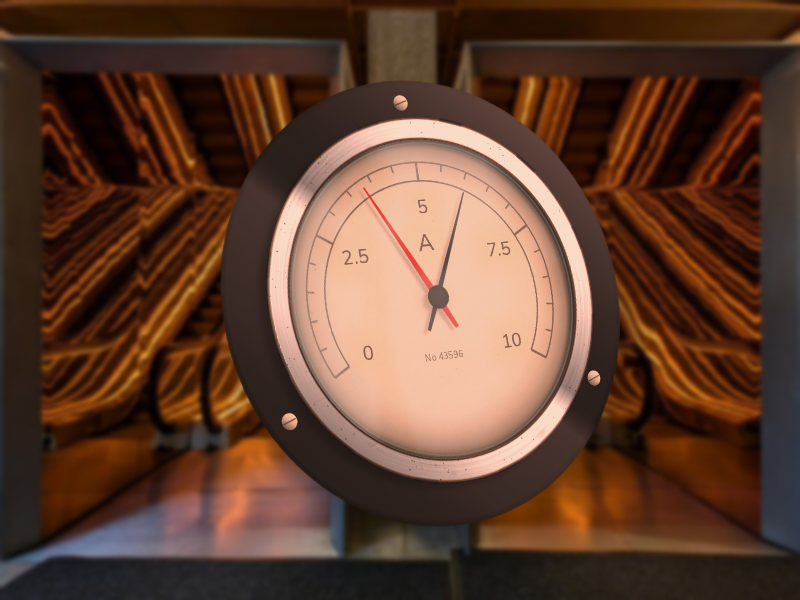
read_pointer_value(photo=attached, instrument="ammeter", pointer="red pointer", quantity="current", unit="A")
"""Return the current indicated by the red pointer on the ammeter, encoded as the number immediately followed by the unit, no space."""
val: 3.75A
